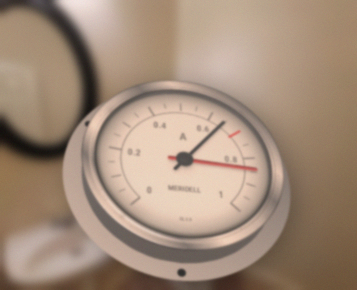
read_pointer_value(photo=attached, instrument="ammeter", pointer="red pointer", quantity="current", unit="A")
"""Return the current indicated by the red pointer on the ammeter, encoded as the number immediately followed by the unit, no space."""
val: 0.85A
